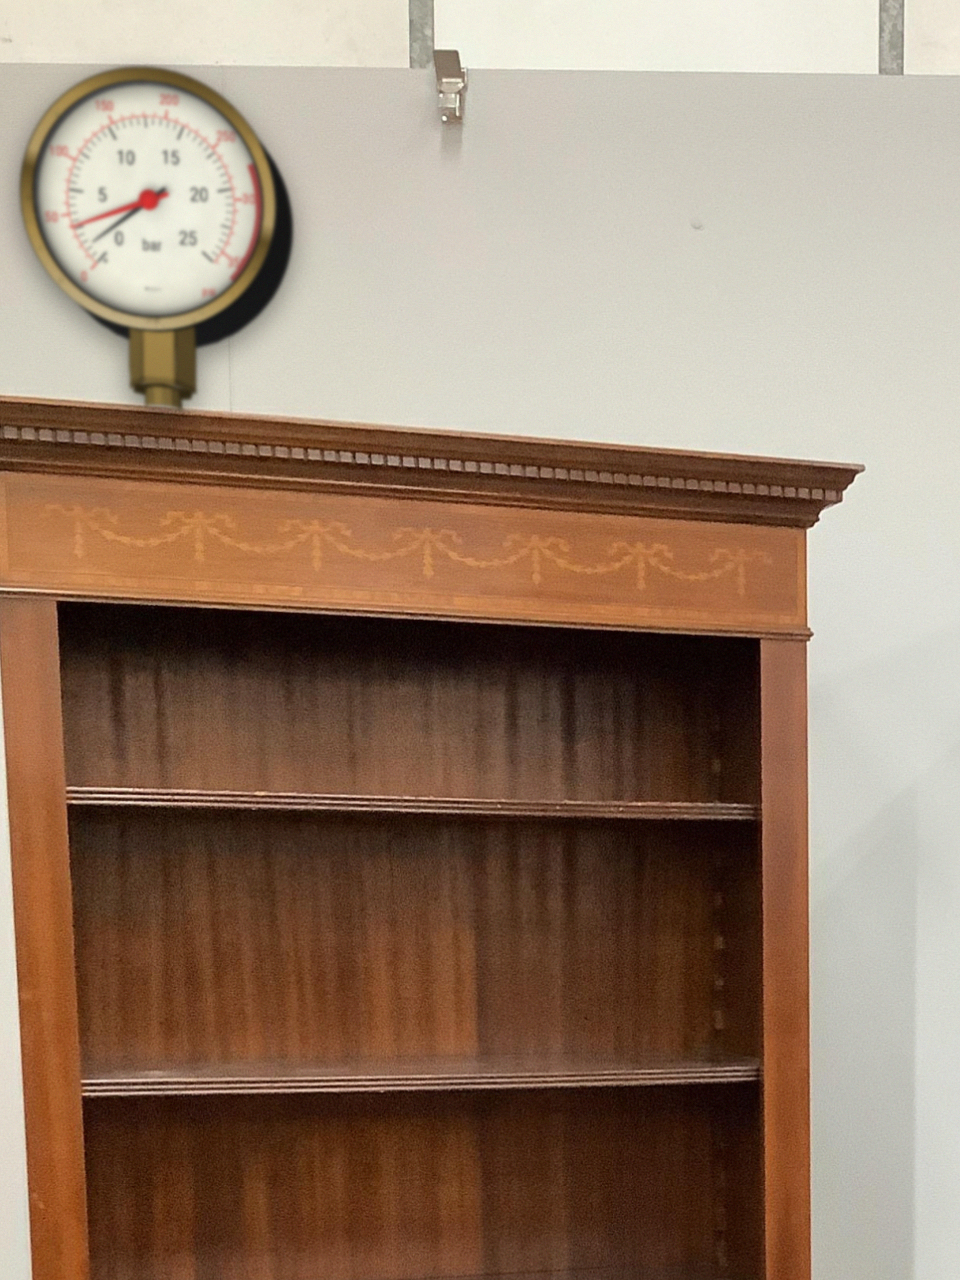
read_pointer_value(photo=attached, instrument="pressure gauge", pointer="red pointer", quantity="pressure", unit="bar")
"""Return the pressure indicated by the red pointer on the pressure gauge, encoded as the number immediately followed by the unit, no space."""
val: 2.5bar
